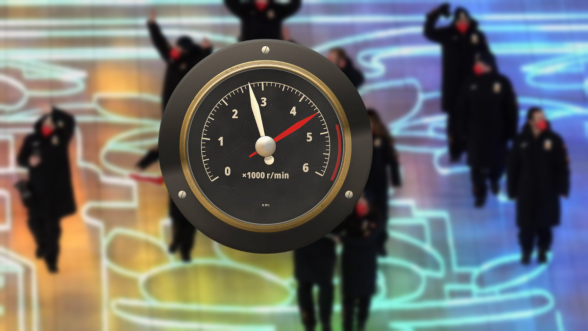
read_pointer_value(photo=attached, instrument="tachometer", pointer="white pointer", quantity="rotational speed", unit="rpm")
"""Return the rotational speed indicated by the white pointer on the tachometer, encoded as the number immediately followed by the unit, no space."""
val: 2700rpm
